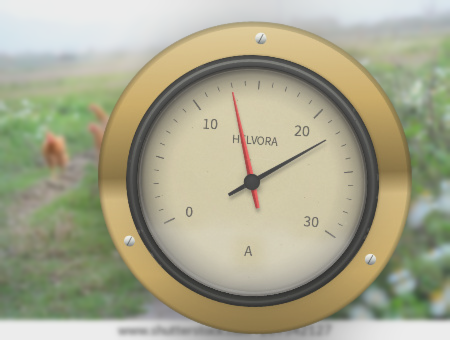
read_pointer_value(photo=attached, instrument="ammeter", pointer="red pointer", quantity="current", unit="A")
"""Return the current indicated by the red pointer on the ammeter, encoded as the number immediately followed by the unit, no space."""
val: 13A
